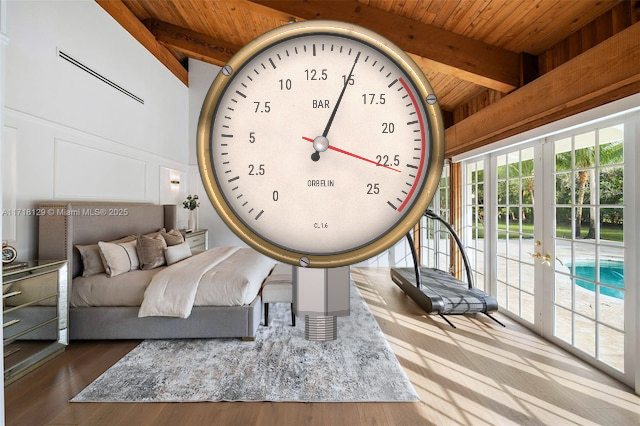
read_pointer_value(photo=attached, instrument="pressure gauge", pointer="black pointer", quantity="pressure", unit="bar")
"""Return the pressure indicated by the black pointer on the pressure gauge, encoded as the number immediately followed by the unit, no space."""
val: 15bar
